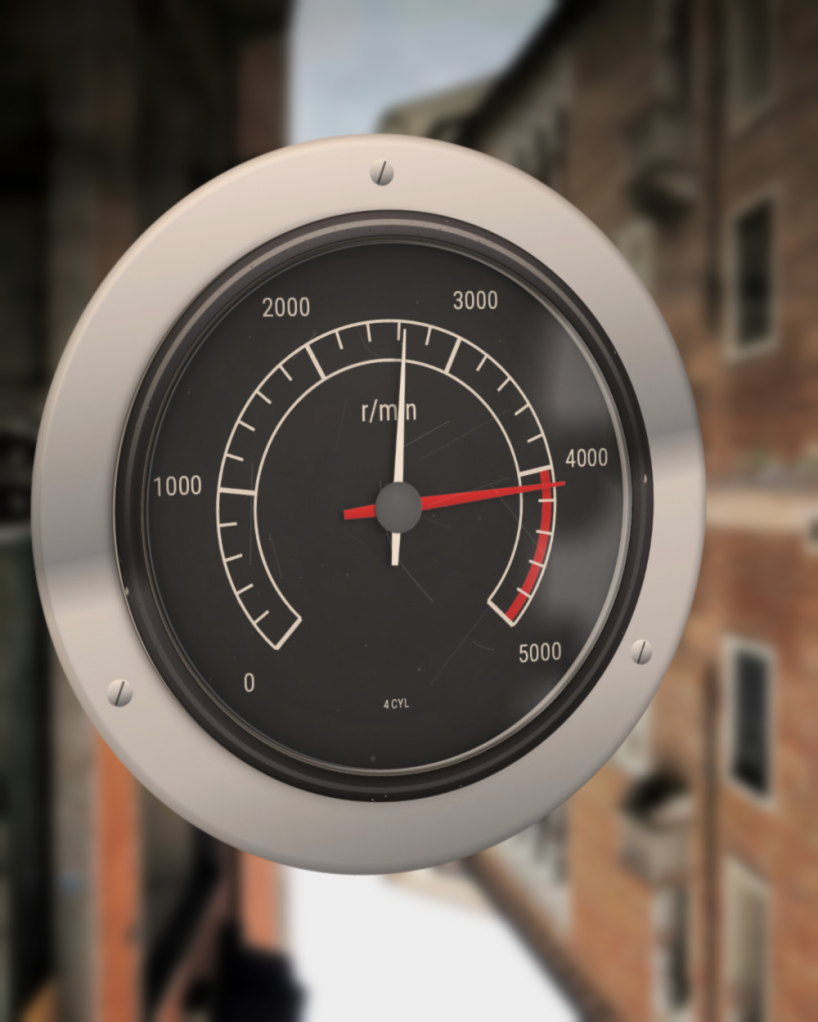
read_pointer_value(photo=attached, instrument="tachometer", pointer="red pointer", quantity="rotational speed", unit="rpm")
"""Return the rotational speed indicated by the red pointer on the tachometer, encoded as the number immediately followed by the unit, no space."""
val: 4100rpm
